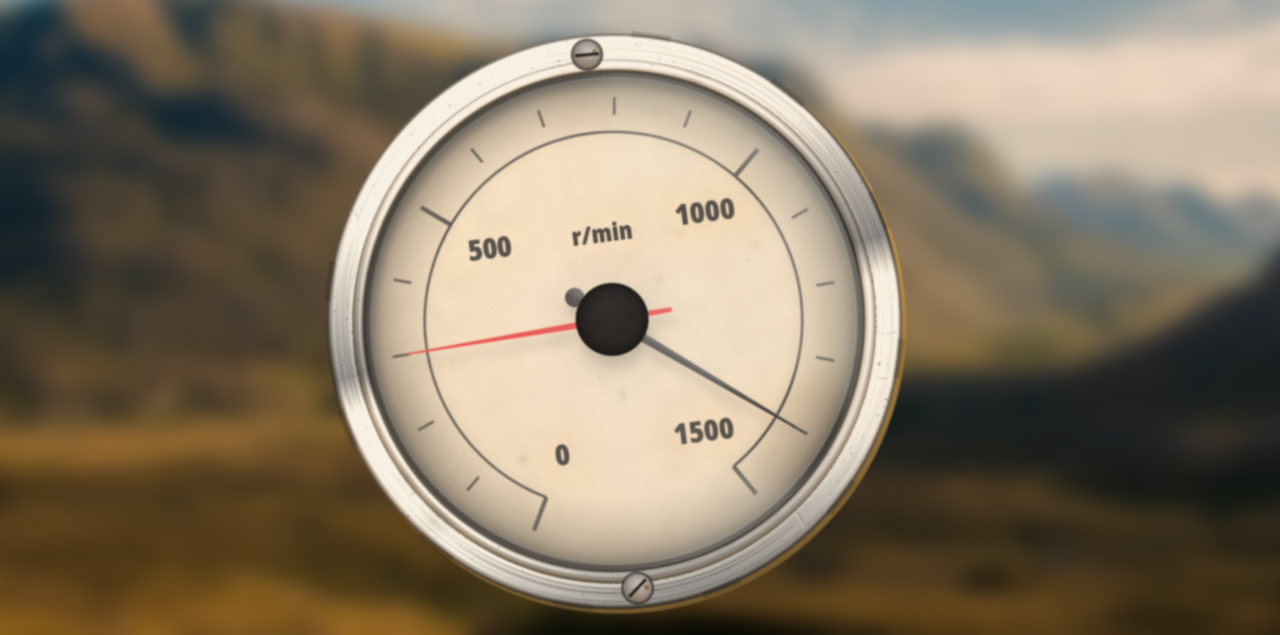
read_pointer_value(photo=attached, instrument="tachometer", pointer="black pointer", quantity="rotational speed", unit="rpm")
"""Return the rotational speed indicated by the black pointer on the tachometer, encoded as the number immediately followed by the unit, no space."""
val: 1400rpm
